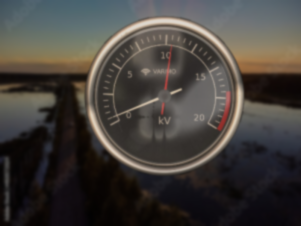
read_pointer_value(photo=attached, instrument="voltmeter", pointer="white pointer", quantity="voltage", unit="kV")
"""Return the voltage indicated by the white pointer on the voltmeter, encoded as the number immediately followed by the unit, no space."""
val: 0.5kV
